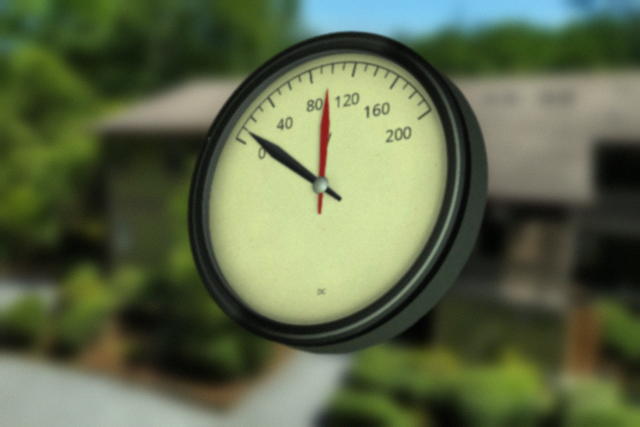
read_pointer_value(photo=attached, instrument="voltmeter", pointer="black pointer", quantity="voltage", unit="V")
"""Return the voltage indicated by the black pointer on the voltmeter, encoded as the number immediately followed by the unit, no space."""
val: 10V
